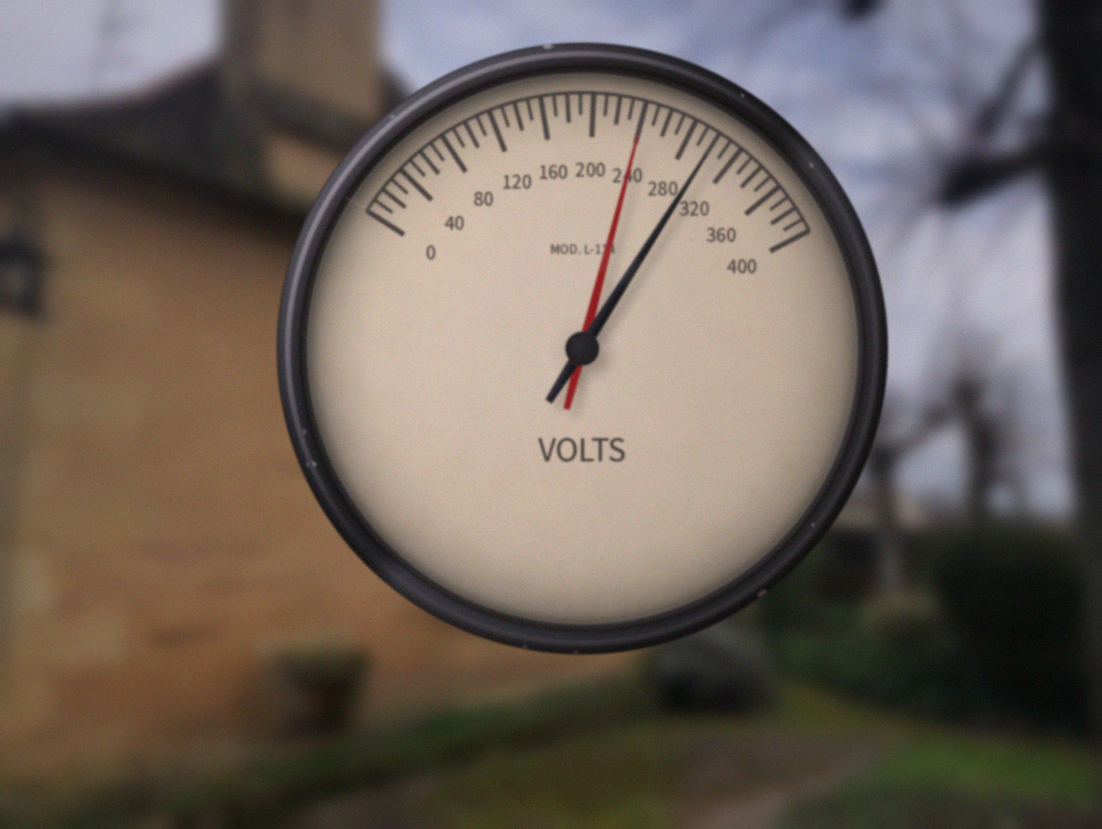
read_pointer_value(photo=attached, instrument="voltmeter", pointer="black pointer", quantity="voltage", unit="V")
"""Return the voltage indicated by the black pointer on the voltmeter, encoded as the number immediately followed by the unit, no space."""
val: 300V
